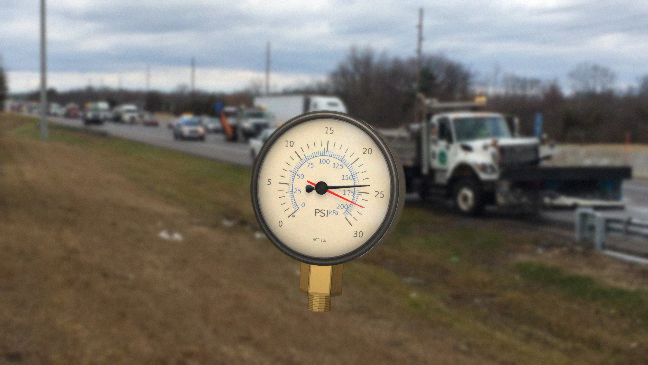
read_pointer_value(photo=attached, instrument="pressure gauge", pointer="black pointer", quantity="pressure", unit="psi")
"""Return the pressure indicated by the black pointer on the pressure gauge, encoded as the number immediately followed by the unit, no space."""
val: 24psi
